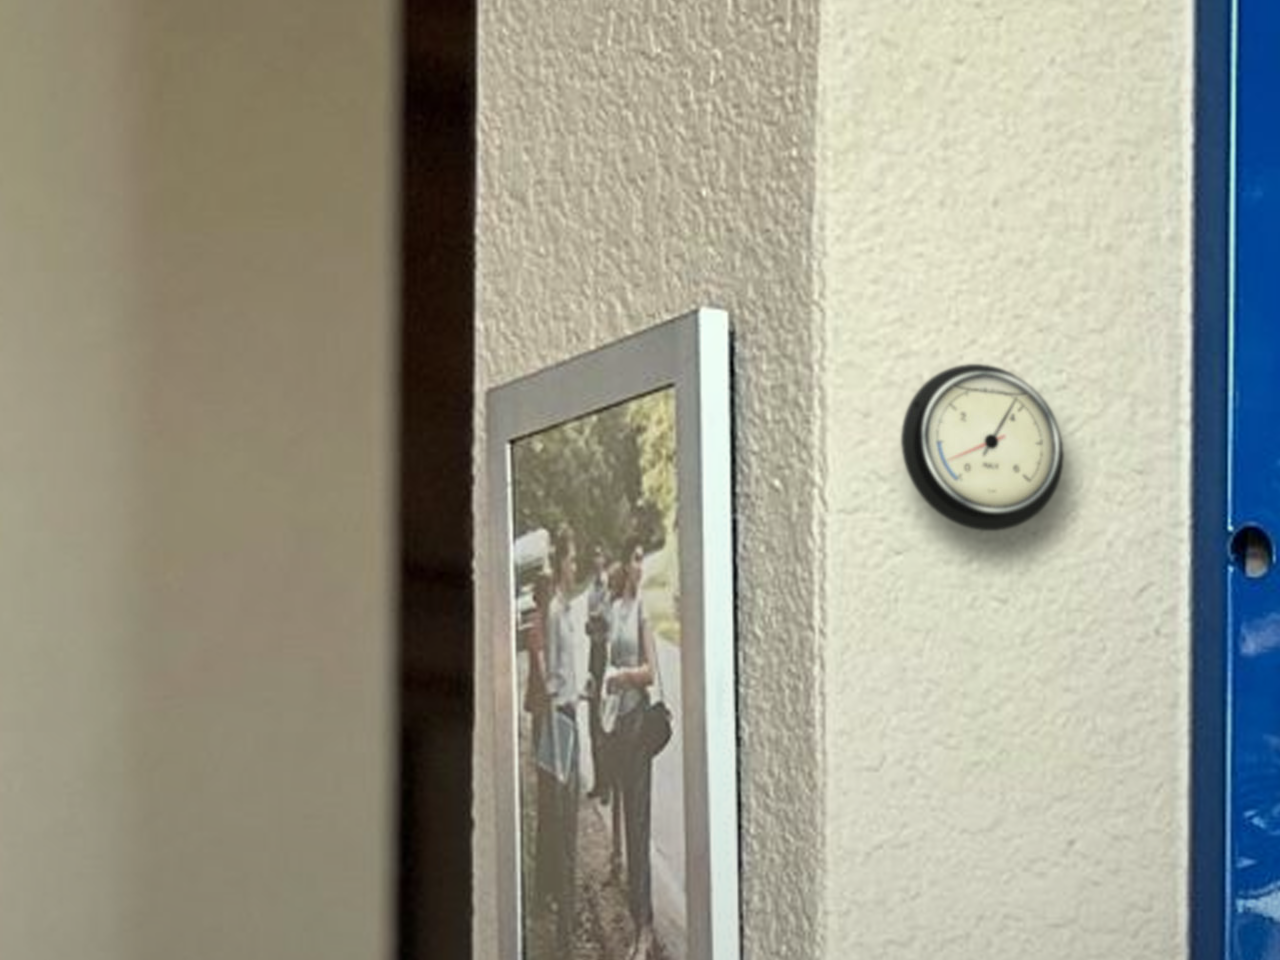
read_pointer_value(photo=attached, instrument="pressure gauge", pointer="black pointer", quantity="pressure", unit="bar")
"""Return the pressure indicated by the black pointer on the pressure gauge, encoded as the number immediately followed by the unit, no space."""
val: 3.75bar
